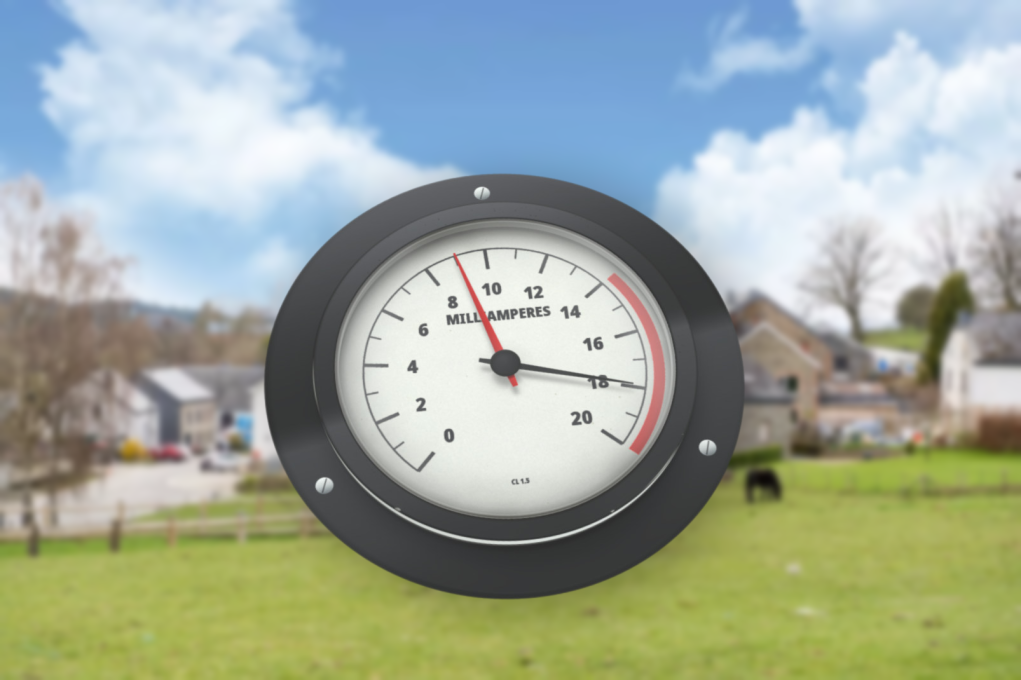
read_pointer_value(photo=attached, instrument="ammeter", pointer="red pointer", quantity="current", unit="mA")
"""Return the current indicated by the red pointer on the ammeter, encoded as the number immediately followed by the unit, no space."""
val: 9mA
